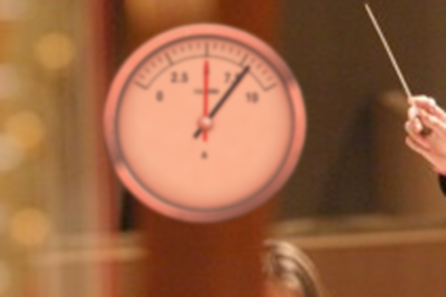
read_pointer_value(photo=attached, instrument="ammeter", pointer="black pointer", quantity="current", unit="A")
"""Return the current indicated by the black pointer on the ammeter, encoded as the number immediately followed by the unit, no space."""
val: 8A
